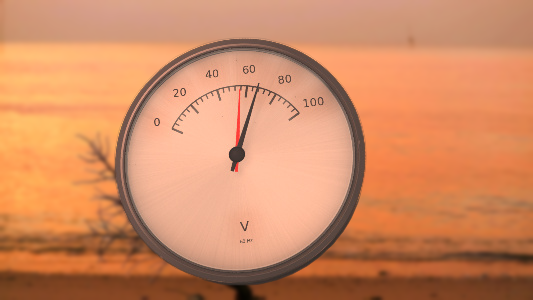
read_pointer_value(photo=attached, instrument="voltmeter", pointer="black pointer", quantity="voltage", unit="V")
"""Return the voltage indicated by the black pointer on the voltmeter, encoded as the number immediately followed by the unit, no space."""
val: 68V
